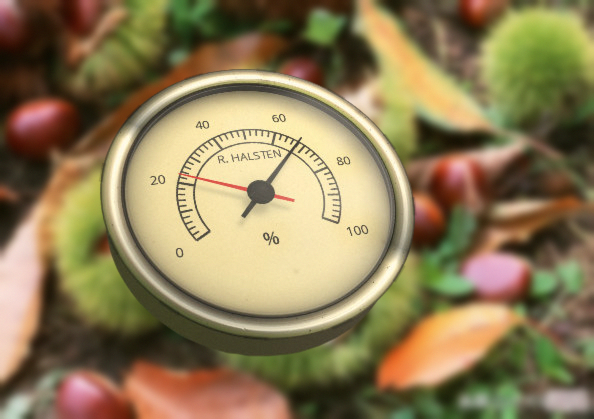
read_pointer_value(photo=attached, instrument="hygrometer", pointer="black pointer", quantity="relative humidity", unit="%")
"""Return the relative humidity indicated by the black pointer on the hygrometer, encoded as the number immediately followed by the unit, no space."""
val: 68%
